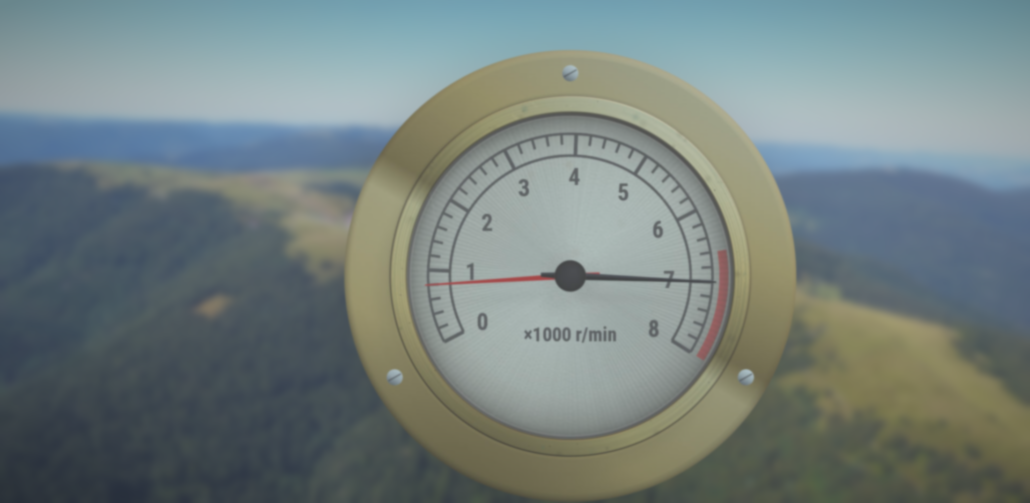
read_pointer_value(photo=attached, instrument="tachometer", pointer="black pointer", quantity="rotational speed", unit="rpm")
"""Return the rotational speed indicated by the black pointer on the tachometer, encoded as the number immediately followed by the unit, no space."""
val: 7000rpm
